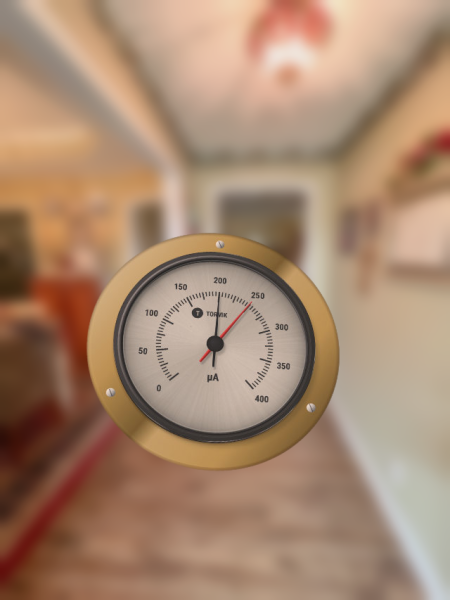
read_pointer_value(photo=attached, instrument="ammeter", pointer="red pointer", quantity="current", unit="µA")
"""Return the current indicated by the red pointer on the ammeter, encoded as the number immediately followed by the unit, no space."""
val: 250µA
